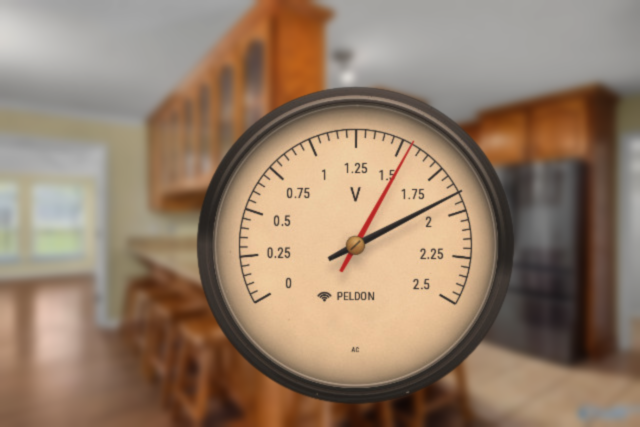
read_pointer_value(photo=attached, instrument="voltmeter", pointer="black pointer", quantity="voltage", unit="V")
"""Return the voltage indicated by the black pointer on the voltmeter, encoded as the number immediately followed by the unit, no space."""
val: 1.9V
